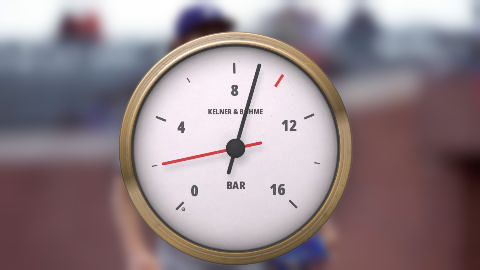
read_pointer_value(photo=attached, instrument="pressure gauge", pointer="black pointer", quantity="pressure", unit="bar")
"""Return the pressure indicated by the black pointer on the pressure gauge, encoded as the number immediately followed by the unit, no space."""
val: 9bar
